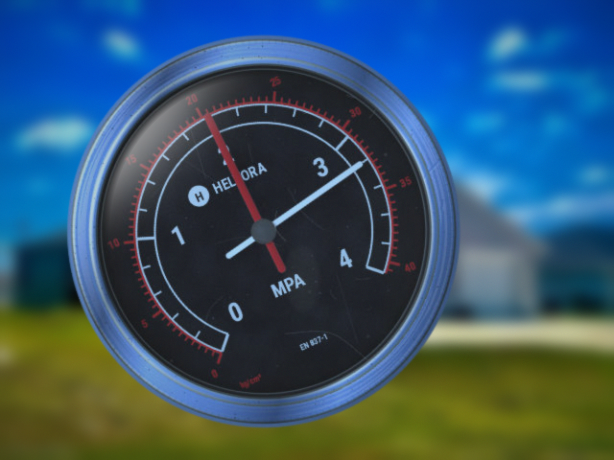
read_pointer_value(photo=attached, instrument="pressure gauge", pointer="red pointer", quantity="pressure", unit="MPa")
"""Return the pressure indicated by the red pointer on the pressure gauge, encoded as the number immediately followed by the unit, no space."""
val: 2MPa
